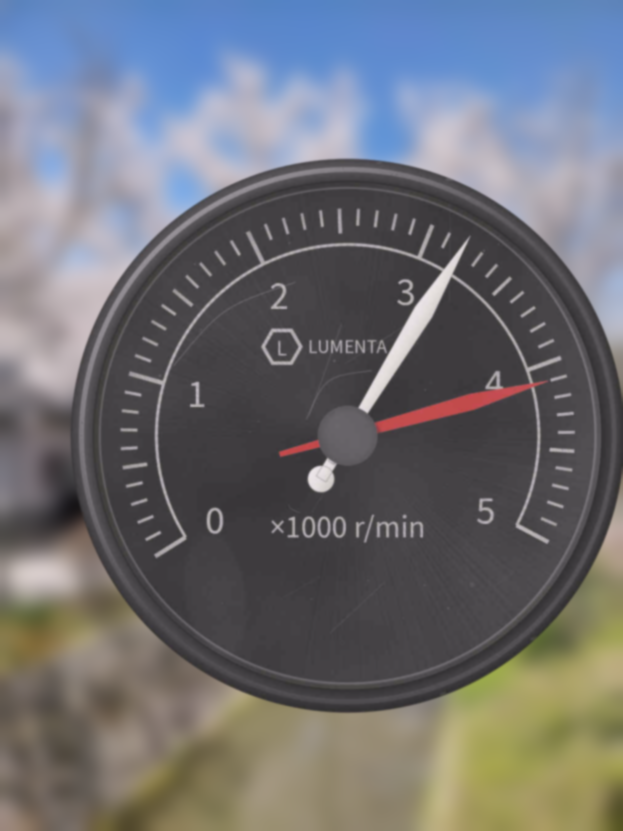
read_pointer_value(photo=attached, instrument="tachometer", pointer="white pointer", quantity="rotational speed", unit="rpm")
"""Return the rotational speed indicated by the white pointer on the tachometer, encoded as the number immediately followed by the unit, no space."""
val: 3200rpm
